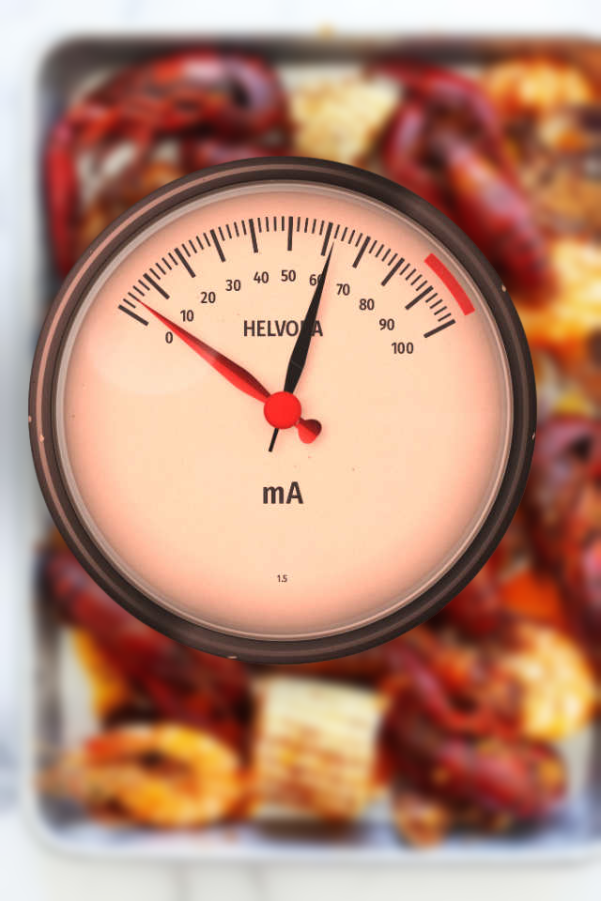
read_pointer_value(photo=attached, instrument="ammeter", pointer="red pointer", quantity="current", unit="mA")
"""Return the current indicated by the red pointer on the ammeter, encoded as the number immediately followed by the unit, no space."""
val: 4mA
